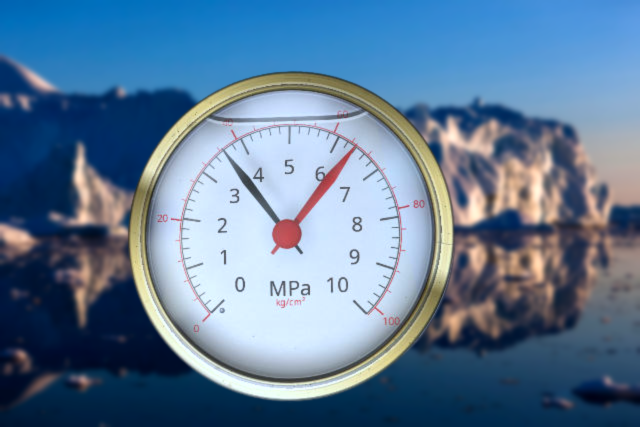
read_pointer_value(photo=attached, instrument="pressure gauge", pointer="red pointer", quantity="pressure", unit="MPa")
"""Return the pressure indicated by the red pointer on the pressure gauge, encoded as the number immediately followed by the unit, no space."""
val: 6.4MPa
